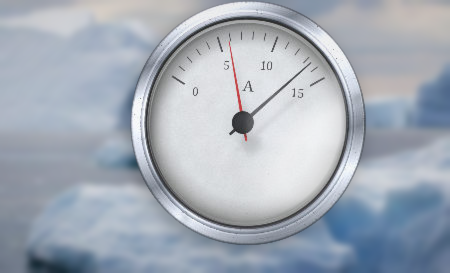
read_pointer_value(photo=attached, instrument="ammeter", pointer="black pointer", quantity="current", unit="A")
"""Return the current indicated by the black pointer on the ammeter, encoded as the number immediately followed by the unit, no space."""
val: 13.5A
